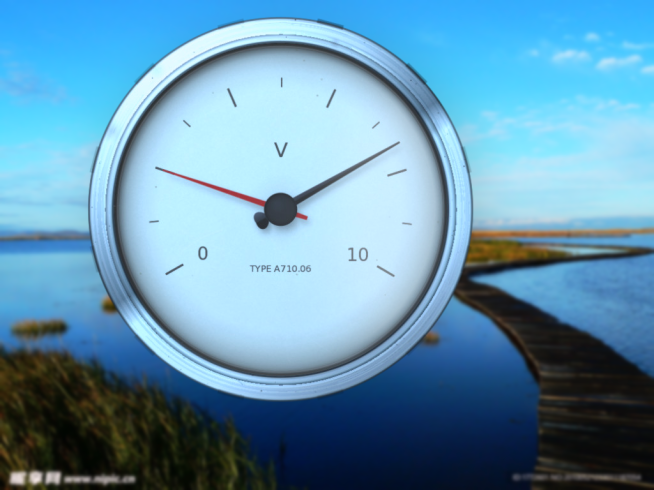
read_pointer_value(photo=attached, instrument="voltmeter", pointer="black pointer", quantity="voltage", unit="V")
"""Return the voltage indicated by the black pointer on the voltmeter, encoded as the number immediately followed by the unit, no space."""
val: 7.5V
